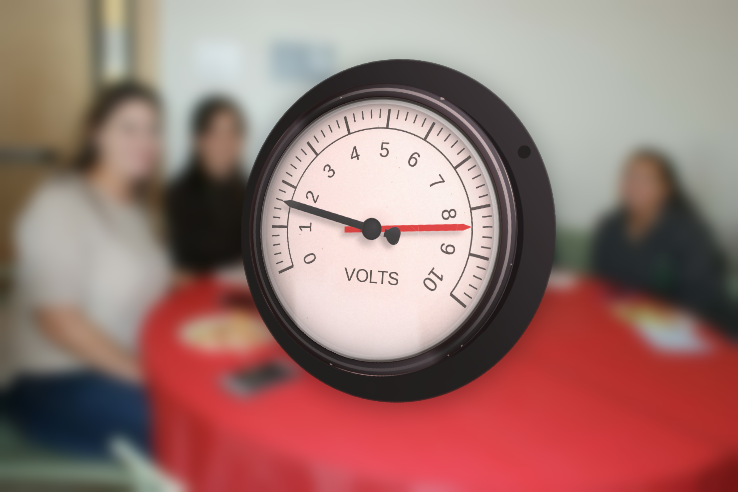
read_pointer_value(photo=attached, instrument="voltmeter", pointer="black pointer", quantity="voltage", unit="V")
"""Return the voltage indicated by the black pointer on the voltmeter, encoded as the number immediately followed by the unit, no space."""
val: 1.6V
